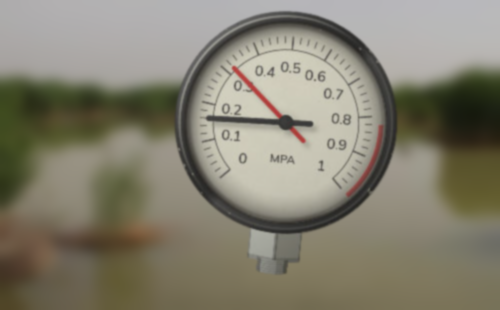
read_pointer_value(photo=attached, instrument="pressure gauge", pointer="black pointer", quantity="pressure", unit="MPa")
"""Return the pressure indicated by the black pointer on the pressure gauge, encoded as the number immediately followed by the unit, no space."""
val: 0.16MPa
